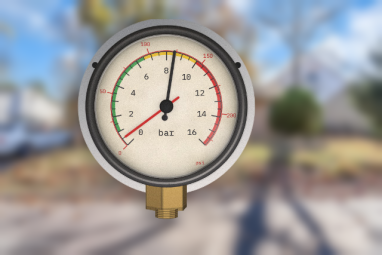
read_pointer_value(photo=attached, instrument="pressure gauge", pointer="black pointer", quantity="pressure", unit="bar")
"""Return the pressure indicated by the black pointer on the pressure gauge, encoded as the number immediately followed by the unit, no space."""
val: 8.5bar
